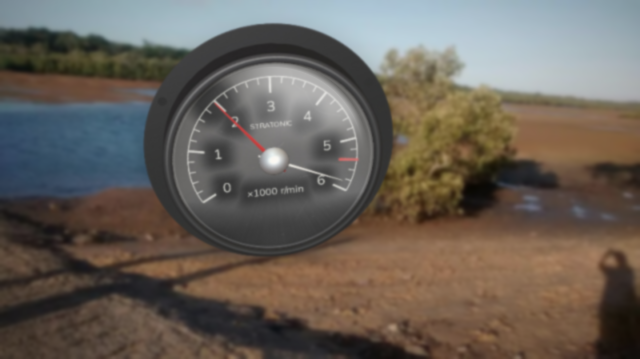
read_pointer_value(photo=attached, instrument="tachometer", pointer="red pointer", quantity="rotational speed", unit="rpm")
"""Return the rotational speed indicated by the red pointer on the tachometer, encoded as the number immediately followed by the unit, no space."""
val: 2000rpm
